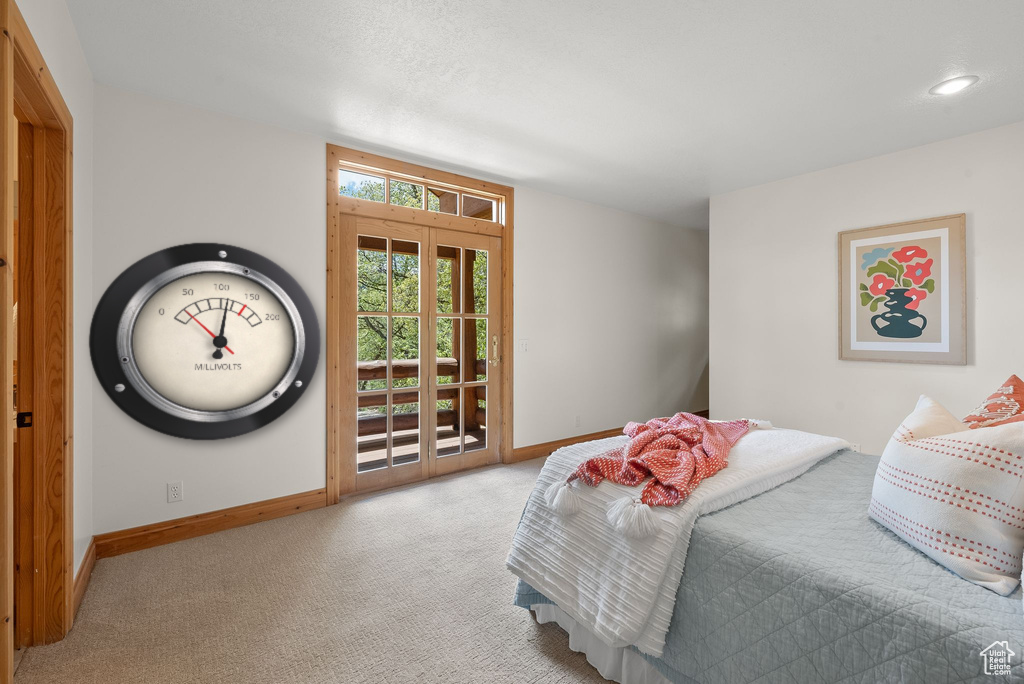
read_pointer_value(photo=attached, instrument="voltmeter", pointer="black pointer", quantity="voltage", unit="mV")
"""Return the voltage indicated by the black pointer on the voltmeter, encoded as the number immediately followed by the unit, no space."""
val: 112.5mV
